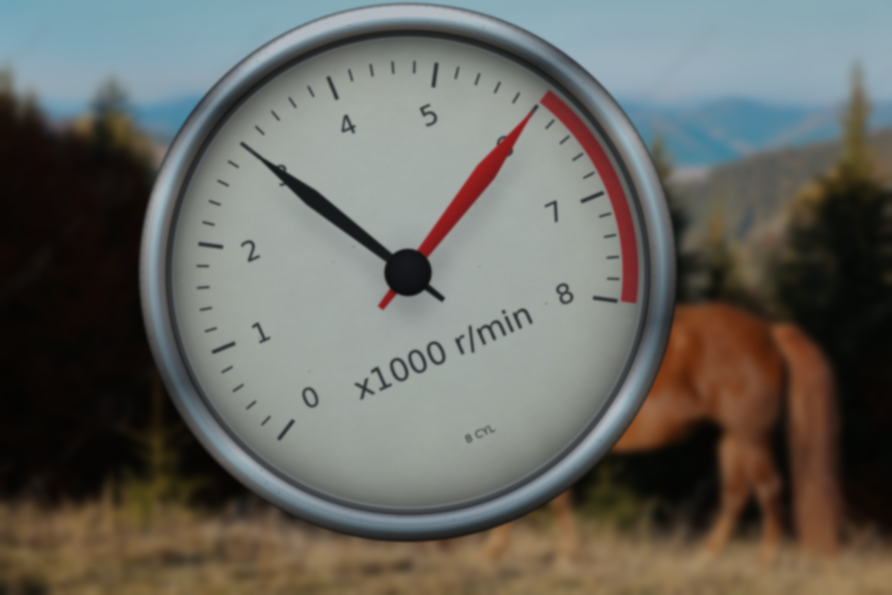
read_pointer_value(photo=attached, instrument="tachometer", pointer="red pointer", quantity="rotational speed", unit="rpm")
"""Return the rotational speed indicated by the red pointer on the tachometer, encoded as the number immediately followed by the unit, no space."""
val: 6000rpm
